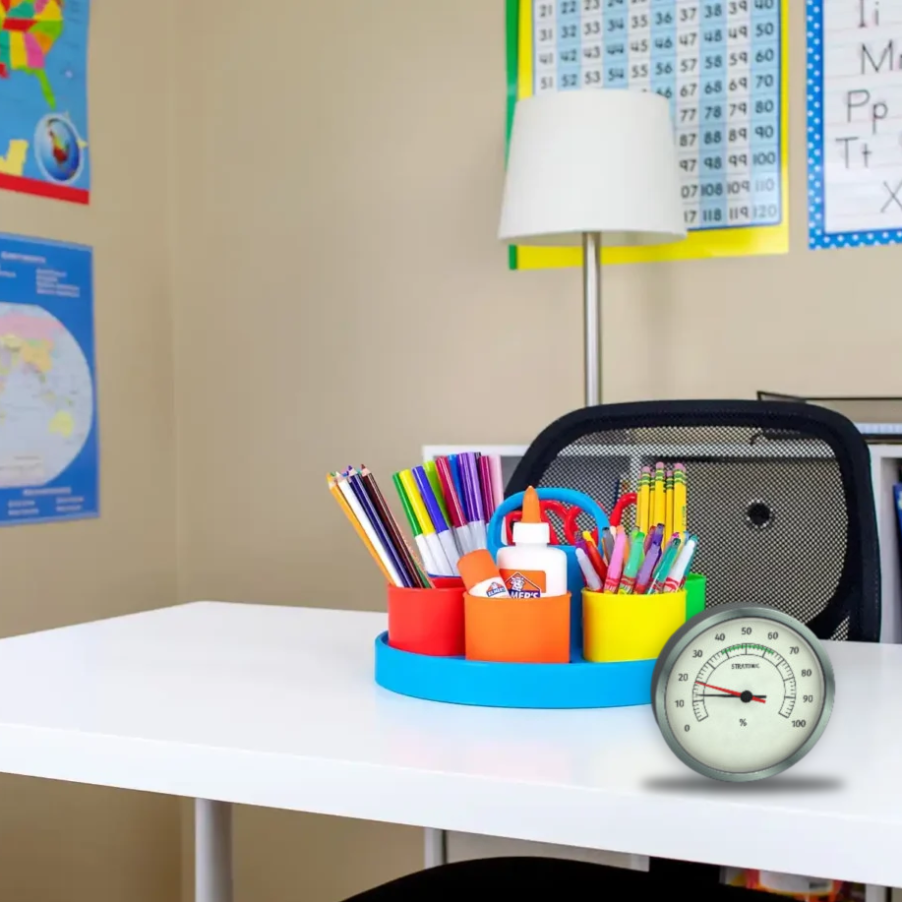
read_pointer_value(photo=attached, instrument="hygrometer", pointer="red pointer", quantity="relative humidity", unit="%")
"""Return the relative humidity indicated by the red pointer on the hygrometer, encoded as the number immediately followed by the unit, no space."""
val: 20%
